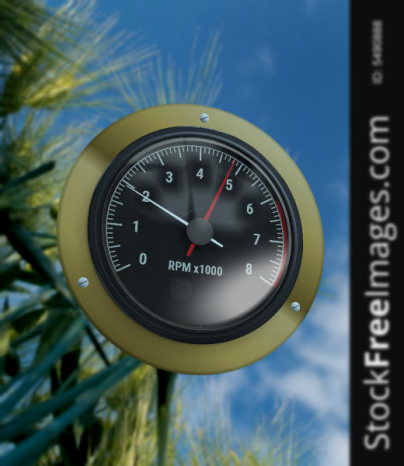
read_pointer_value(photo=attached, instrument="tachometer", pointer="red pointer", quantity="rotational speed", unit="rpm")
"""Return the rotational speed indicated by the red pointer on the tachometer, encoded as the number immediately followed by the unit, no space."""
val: 4800rpm
